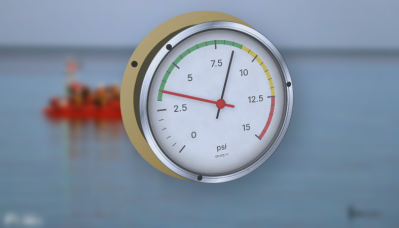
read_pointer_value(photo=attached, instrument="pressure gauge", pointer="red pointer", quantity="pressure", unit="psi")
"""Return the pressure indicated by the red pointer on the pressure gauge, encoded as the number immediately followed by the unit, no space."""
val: 3.5psi
